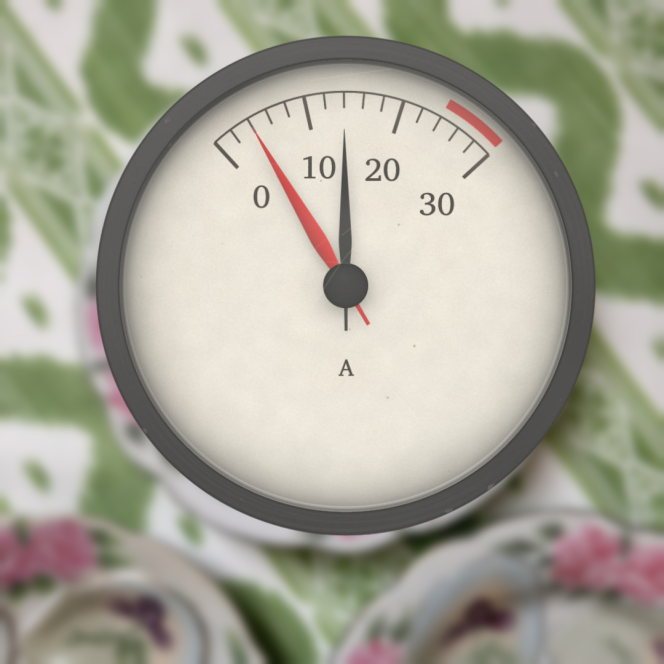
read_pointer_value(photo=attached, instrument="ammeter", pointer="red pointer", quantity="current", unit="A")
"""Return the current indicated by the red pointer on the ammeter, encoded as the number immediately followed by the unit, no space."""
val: 4A
